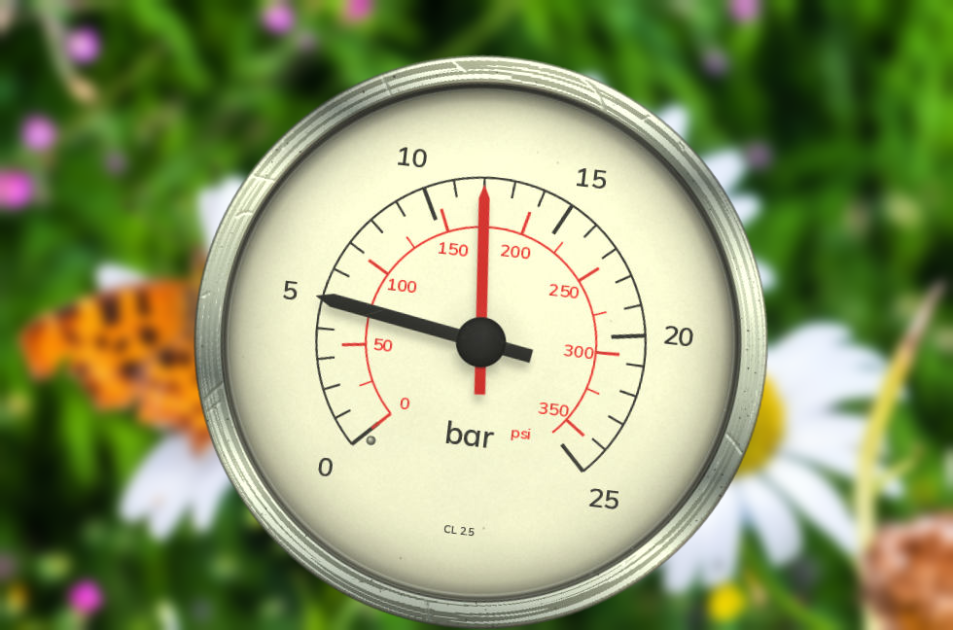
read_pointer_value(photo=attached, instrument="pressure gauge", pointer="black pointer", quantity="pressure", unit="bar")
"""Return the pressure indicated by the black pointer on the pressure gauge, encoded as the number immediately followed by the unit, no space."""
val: 5bar
